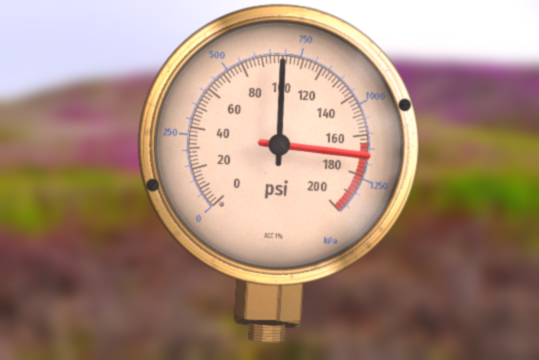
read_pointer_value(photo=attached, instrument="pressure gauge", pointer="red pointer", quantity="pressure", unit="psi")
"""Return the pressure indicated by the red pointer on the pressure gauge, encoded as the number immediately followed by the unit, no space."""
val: 170psi
